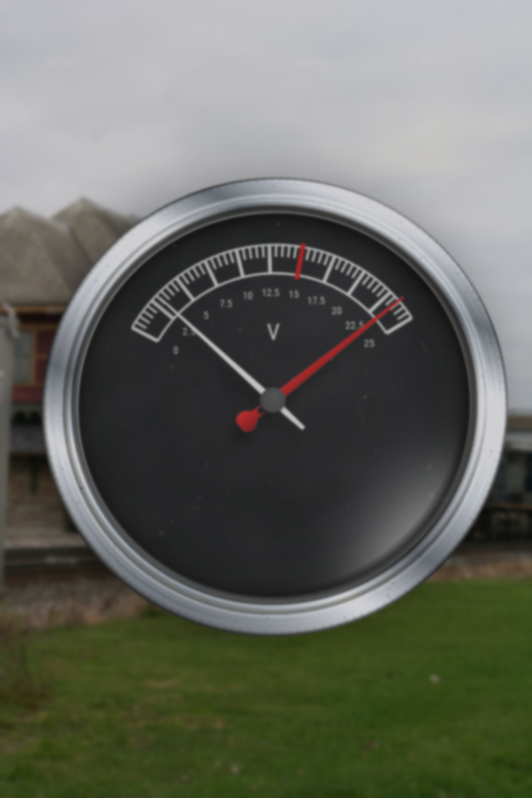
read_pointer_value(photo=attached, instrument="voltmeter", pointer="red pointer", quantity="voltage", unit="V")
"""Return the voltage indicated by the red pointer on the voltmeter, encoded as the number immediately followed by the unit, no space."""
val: 23.5V
